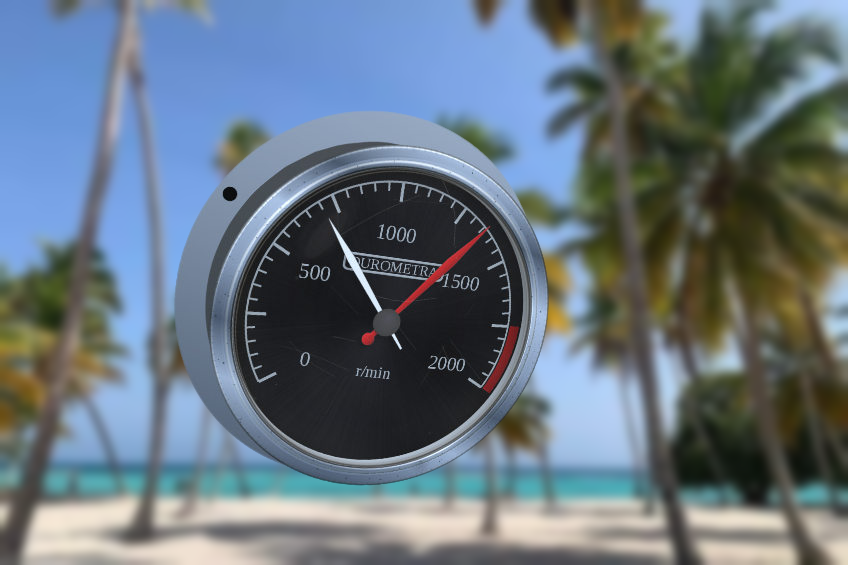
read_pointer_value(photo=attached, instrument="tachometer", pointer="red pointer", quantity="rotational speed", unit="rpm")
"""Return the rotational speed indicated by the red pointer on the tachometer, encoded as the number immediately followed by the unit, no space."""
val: 1350rpm
